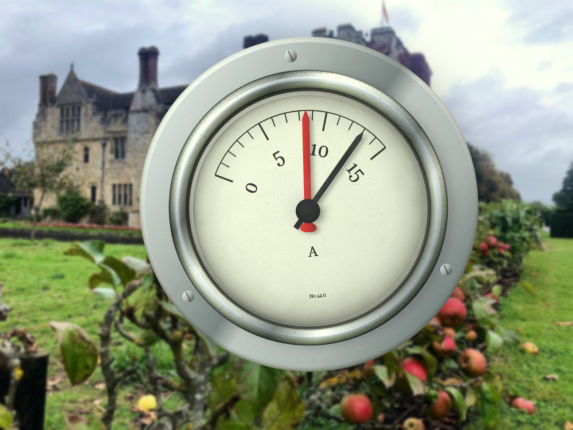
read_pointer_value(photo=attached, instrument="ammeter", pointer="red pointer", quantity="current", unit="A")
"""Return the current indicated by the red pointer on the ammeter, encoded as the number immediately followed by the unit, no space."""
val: 8.5A
